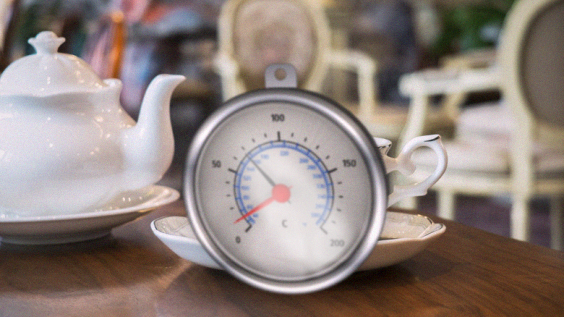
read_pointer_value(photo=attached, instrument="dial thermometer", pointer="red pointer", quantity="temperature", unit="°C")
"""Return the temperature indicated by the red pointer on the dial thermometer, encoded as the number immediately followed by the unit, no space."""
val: 10°C
